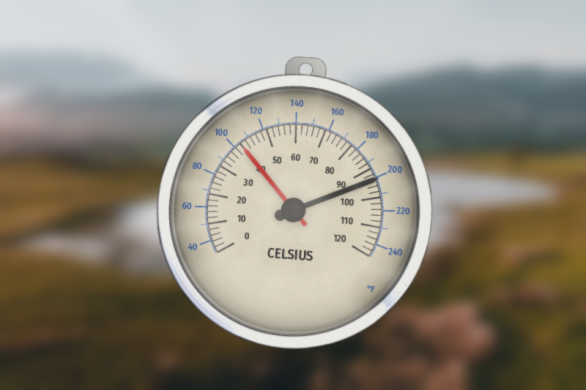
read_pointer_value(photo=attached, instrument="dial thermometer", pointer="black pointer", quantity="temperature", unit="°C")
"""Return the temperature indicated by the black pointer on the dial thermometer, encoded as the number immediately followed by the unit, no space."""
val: 94°C
